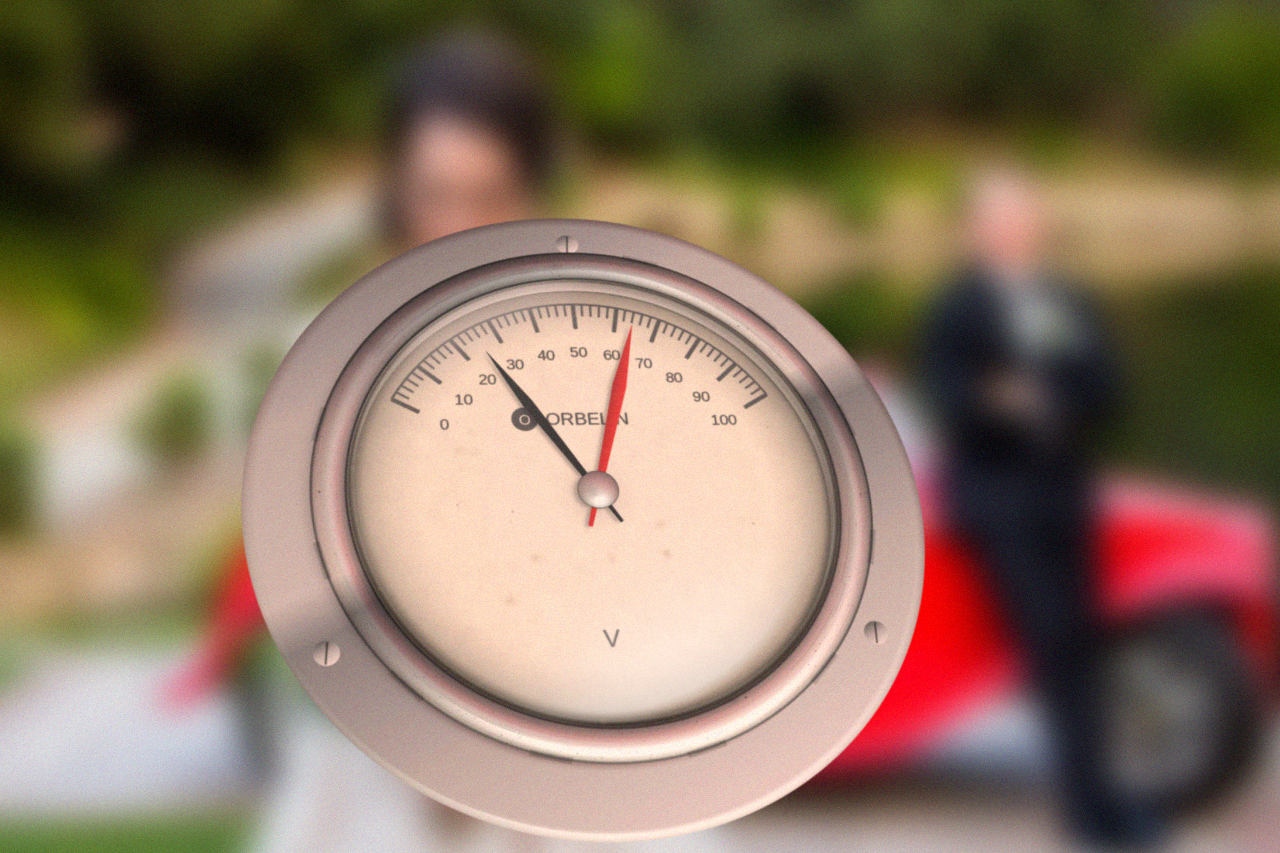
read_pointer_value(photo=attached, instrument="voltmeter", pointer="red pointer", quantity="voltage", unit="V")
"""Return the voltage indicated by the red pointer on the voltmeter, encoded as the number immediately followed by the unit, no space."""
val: 64V
